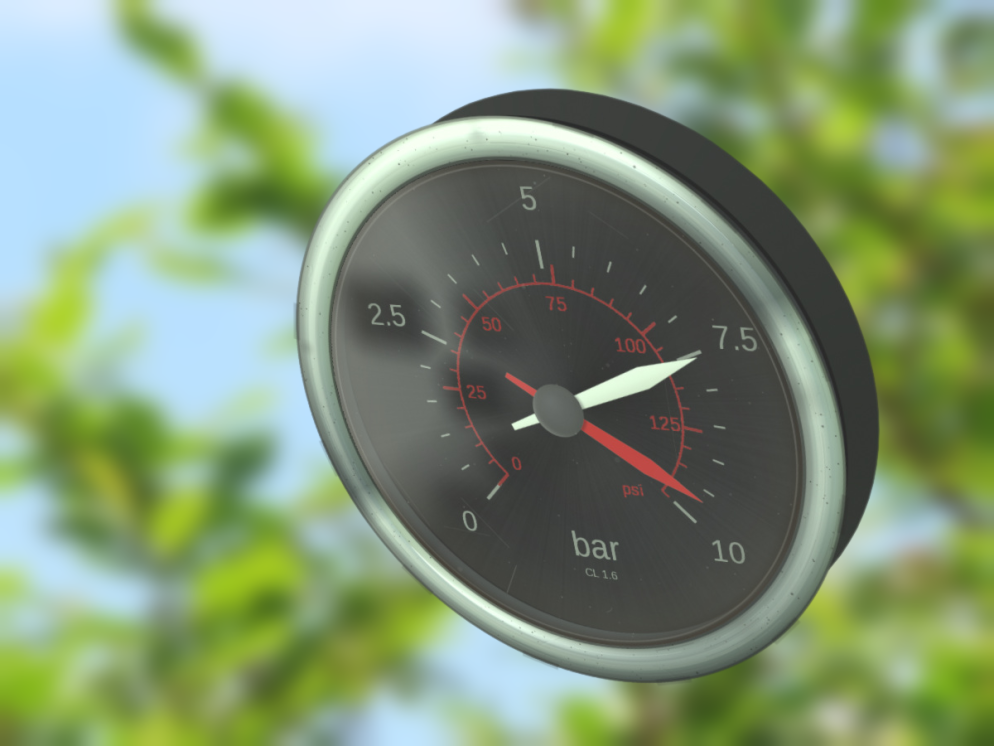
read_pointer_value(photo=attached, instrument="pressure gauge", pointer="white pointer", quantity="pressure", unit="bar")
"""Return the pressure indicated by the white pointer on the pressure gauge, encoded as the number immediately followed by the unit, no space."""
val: 7.5bar
